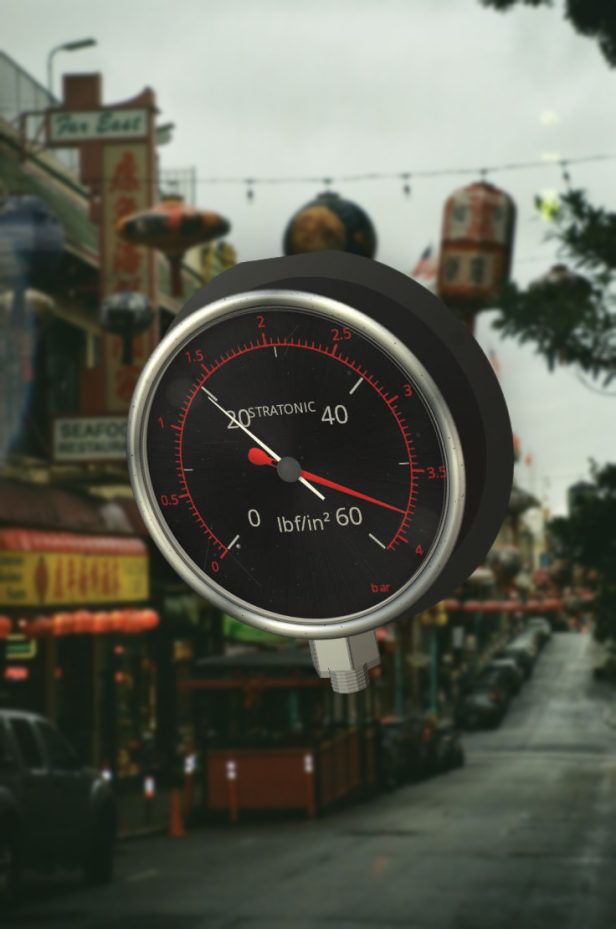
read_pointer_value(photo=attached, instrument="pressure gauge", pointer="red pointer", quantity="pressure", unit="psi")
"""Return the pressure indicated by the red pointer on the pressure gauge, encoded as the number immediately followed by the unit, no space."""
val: 55psi
